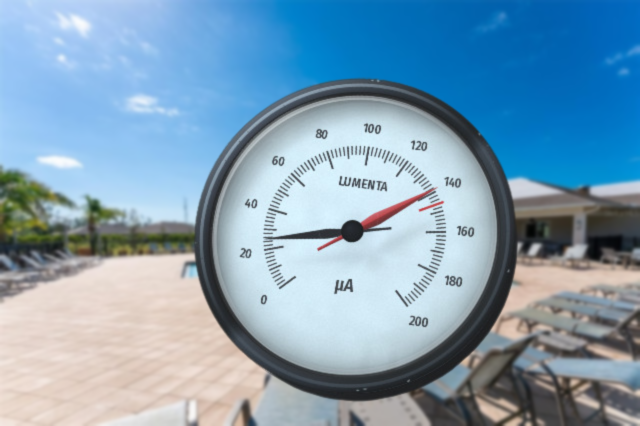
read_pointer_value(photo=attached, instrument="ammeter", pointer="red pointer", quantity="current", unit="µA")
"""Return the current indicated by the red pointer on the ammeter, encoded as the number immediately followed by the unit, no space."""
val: 140µA
